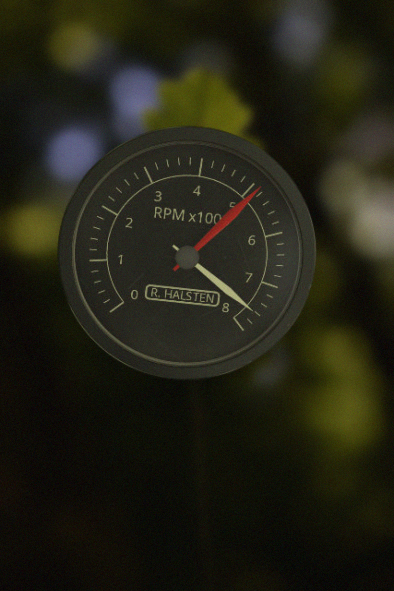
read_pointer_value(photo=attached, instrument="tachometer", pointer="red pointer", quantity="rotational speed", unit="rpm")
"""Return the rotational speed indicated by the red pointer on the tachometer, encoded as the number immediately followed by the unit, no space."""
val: 5100rpm
